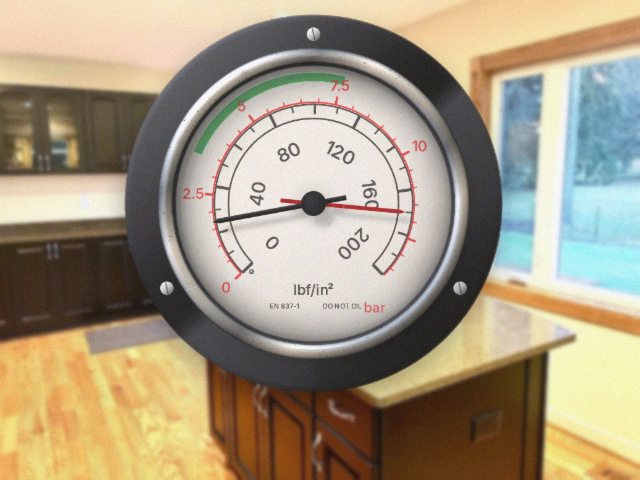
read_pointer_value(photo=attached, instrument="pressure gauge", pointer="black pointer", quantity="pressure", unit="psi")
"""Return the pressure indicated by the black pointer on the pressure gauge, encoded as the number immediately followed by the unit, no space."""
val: 25psi
